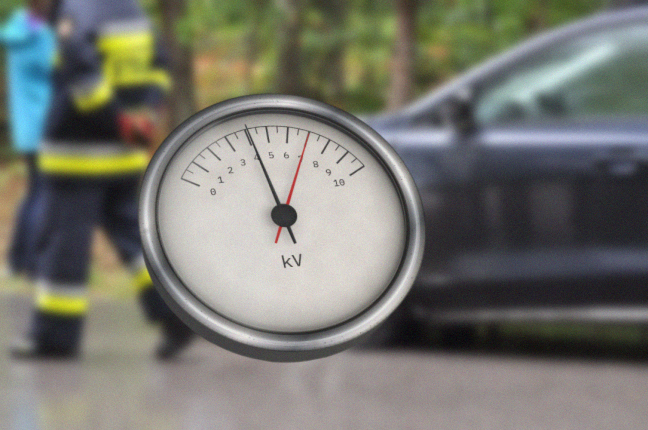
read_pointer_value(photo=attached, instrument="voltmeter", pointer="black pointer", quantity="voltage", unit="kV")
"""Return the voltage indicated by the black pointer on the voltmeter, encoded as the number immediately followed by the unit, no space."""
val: 4kV
